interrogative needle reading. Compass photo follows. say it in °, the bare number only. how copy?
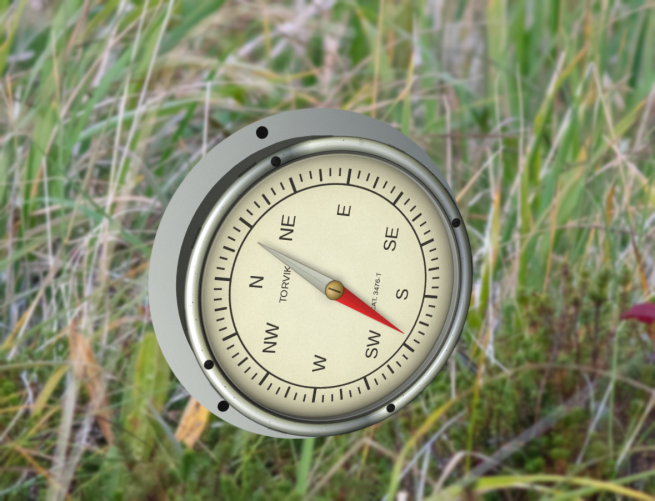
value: 205
